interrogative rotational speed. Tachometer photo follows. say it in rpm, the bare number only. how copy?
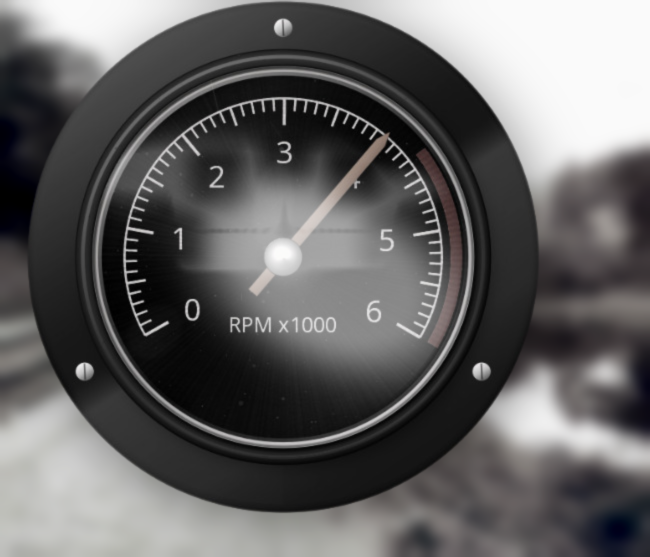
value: 4000
